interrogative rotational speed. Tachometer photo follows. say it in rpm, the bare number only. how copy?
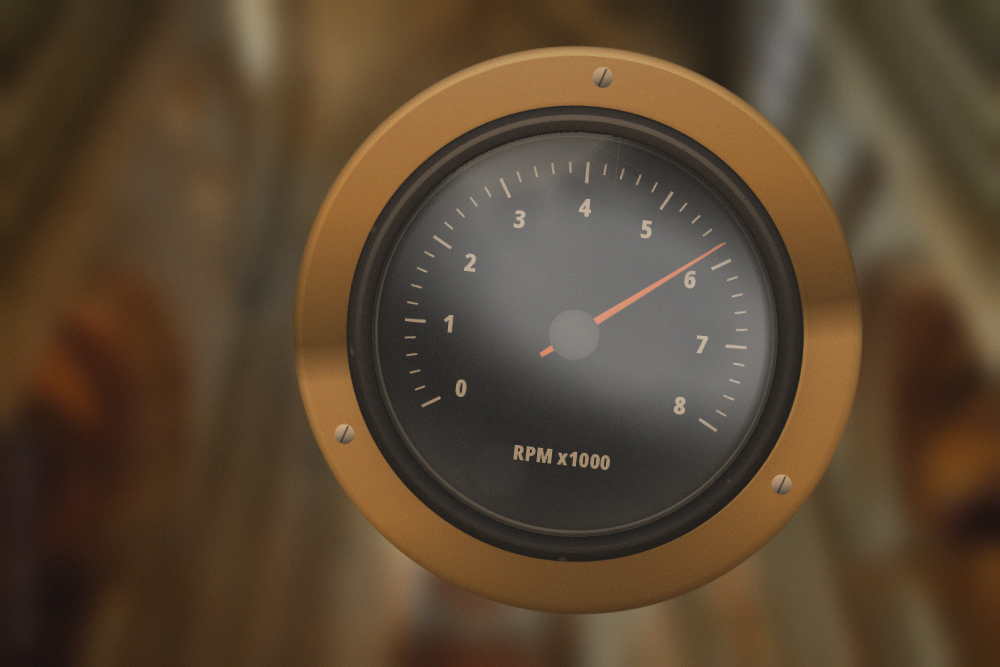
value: 5800
